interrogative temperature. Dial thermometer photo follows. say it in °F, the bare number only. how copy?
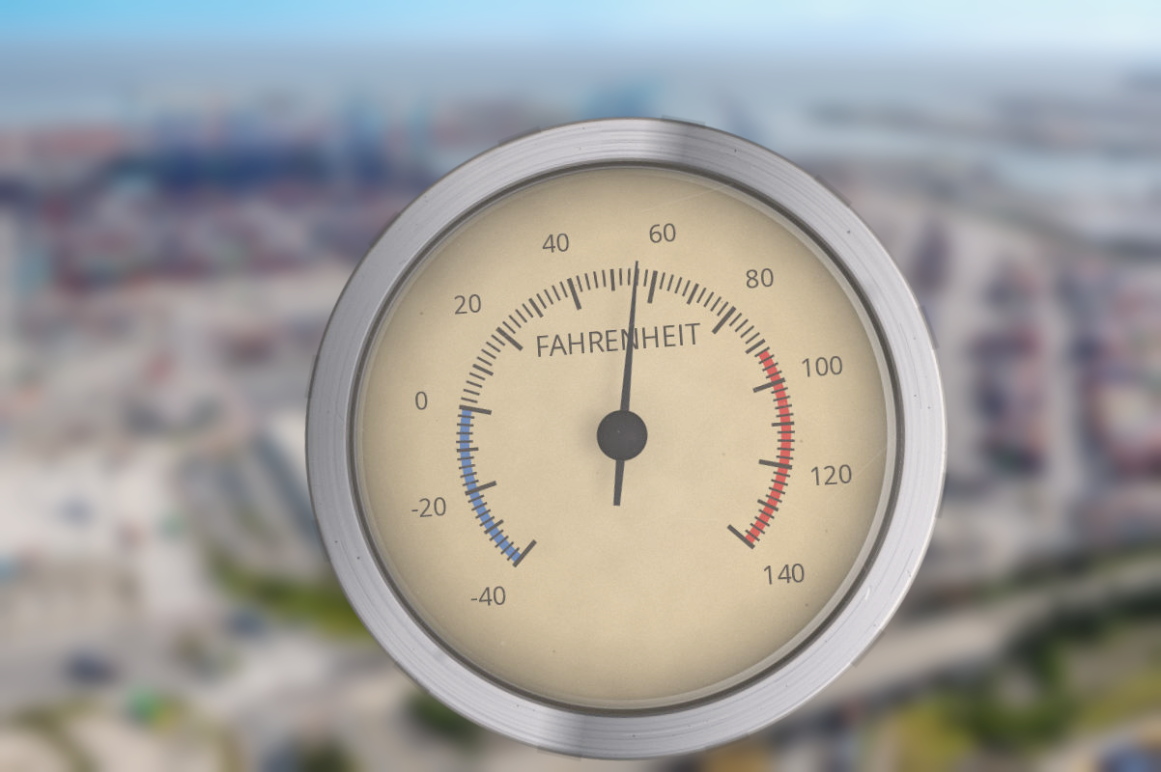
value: 56
